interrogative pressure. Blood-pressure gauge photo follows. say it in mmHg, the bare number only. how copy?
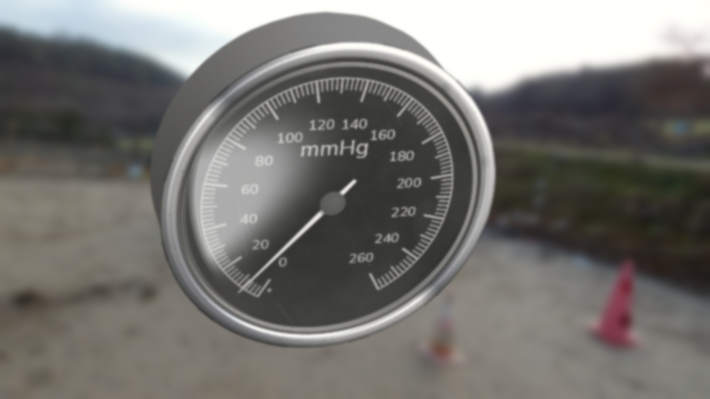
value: 10
